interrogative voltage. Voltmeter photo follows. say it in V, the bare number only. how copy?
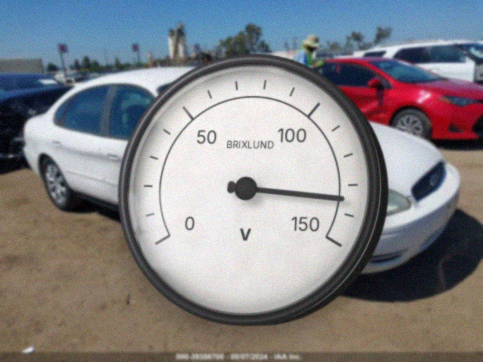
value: 135
